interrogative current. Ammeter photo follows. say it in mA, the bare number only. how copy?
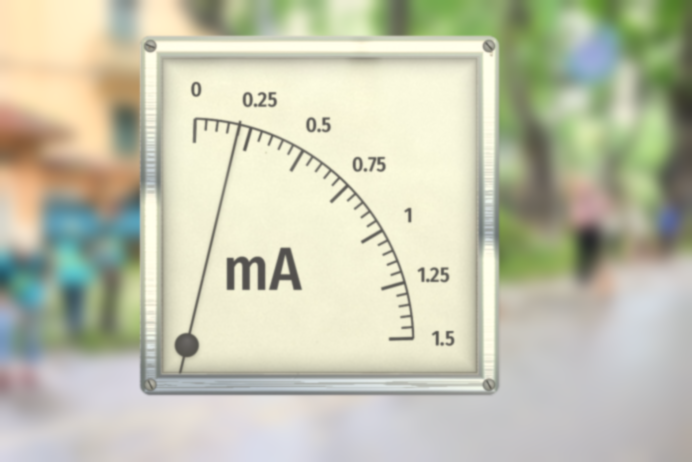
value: 0.2
